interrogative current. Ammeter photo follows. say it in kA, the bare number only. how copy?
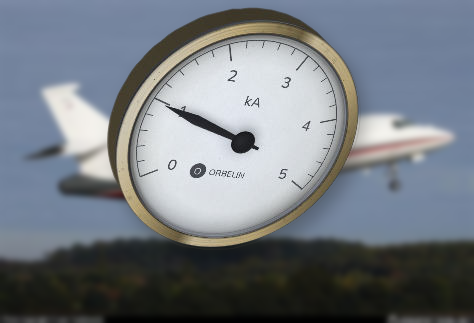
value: 1
